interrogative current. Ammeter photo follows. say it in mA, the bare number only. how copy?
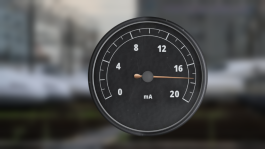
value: 17.5
